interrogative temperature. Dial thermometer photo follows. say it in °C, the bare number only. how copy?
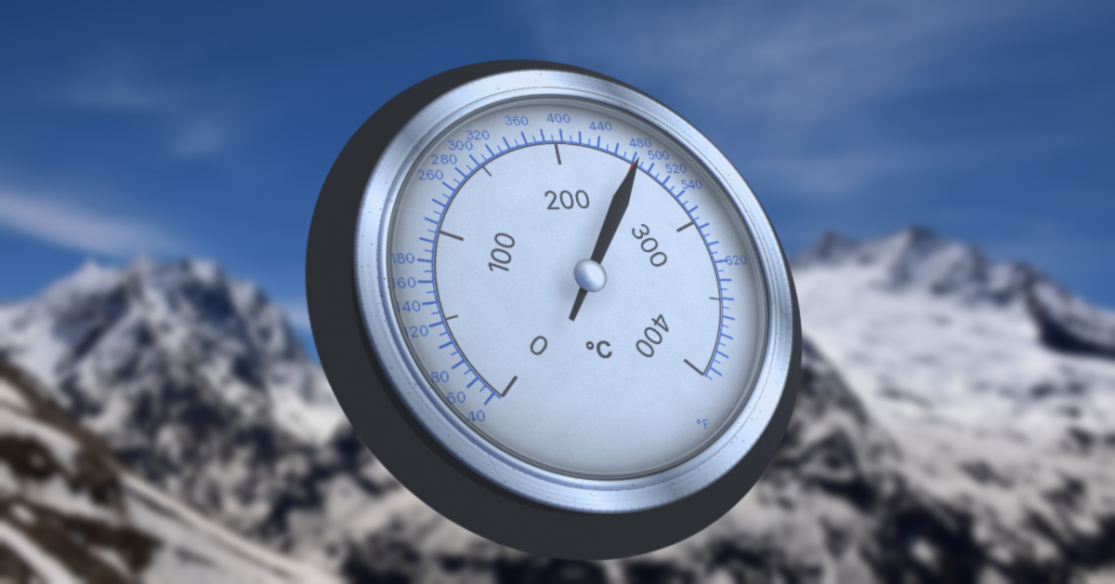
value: 250
